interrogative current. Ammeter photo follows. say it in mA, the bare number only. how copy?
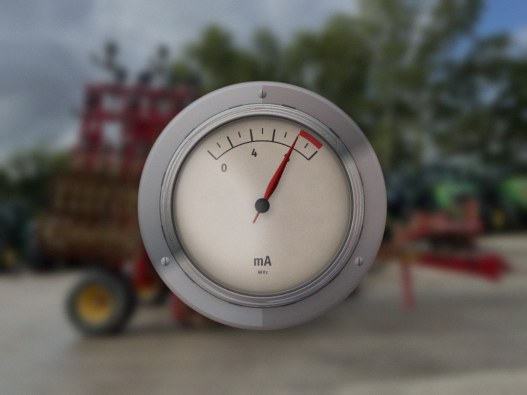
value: 8
